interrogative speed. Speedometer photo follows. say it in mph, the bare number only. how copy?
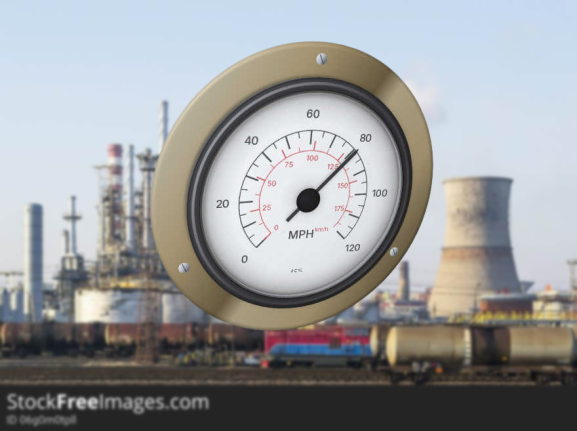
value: 80
